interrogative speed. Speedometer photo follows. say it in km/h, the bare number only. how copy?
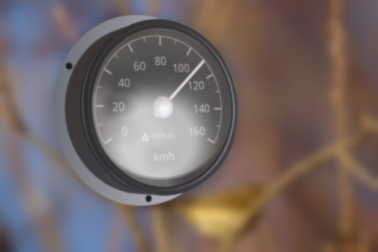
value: 110
